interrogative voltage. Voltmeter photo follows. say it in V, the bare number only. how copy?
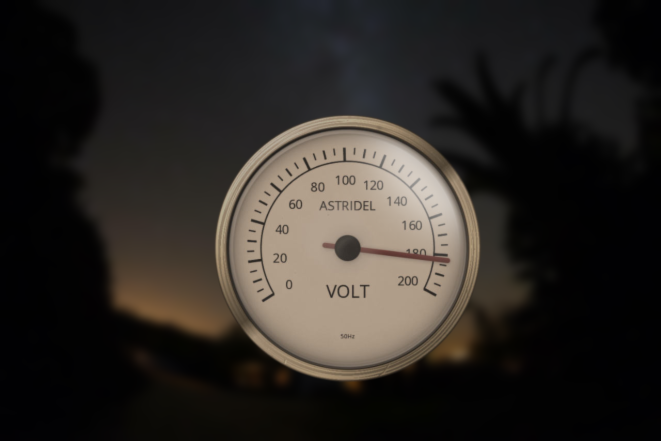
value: 182.5
